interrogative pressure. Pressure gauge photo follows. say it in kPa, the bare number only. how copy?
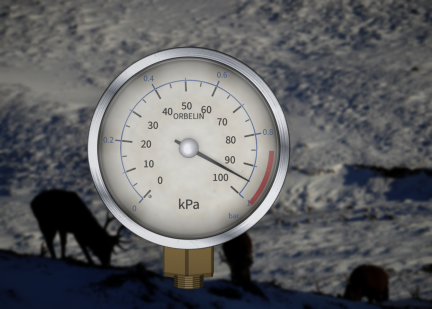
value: 95
